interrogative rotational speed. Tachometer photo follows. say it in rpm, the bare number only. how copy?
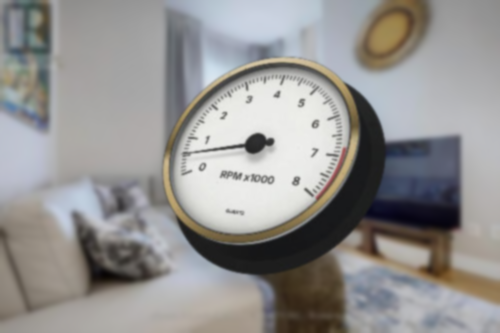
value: 500
